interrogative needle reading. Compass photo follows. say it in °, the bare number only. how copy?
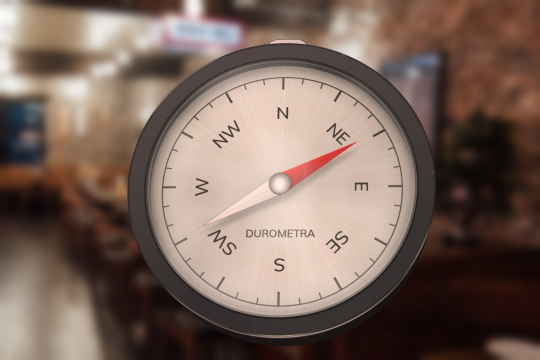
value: 60
